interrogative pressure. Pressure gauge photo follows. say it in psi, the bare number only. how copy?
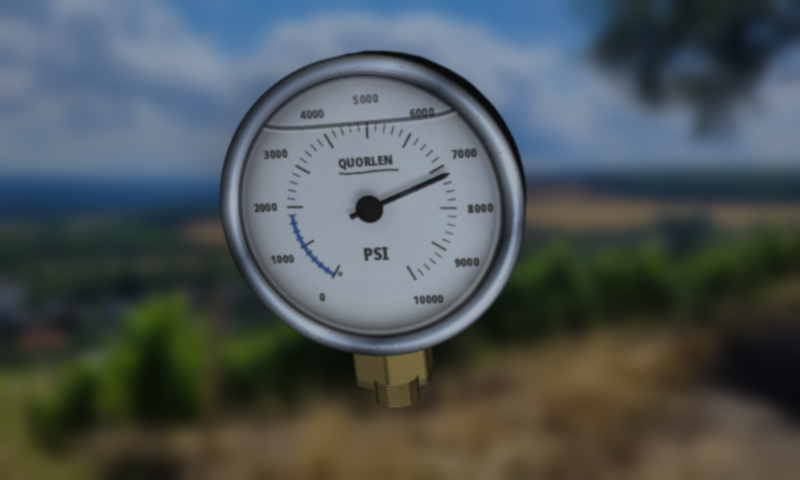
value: 7200
